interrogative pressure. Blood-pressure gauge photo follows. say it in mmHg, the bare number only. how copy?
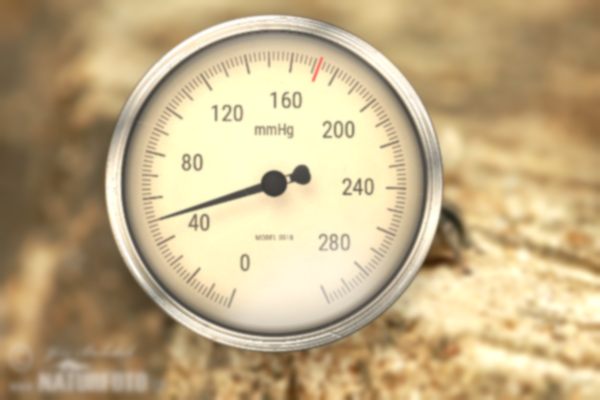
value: 50
